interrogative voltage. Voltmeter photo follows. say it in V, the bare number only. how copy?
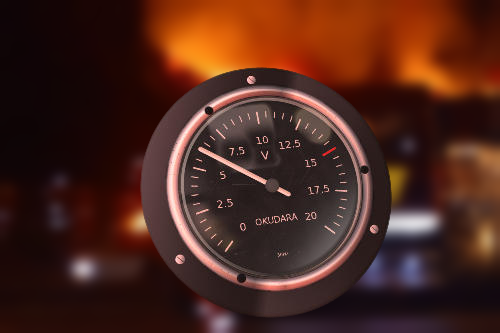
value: 6
